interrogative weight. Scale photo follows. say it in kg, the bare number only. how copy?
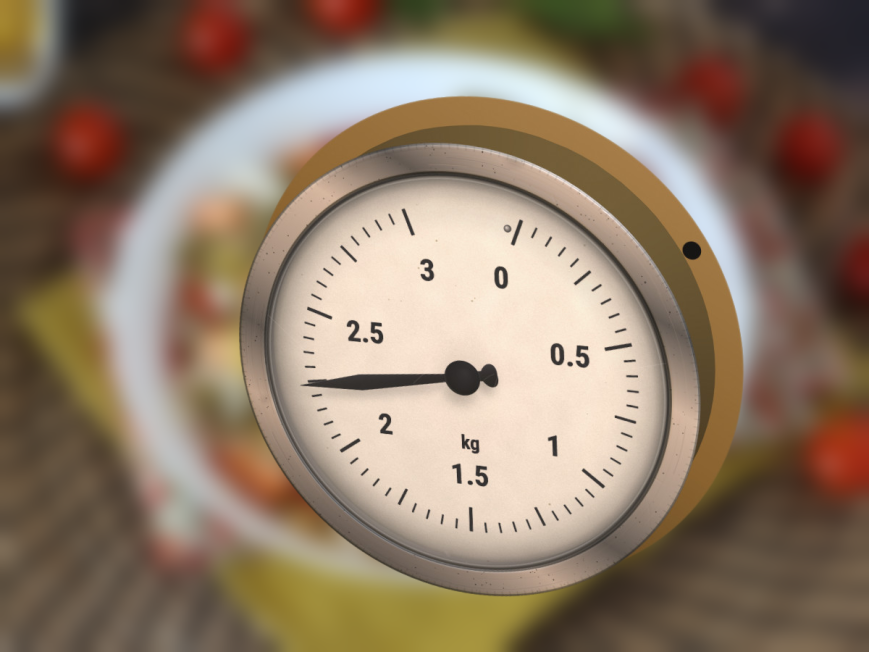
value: 2.25
